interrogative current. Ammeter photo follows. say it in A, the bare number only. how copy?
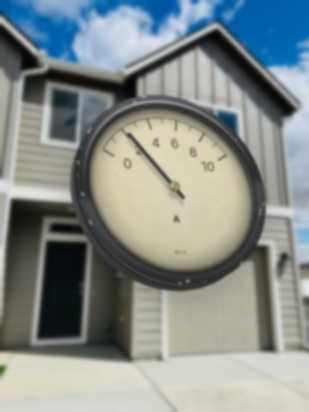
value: 2
